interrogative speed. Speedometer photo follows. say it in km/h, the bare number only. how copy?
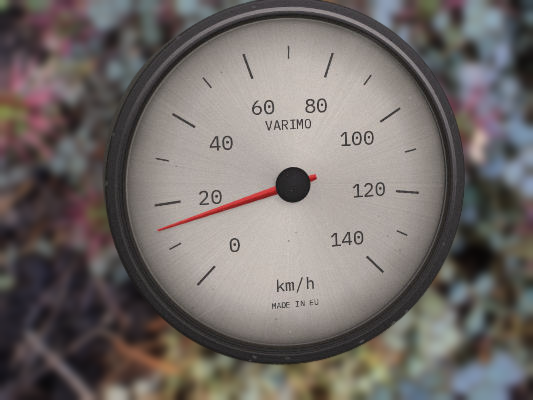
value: 15
